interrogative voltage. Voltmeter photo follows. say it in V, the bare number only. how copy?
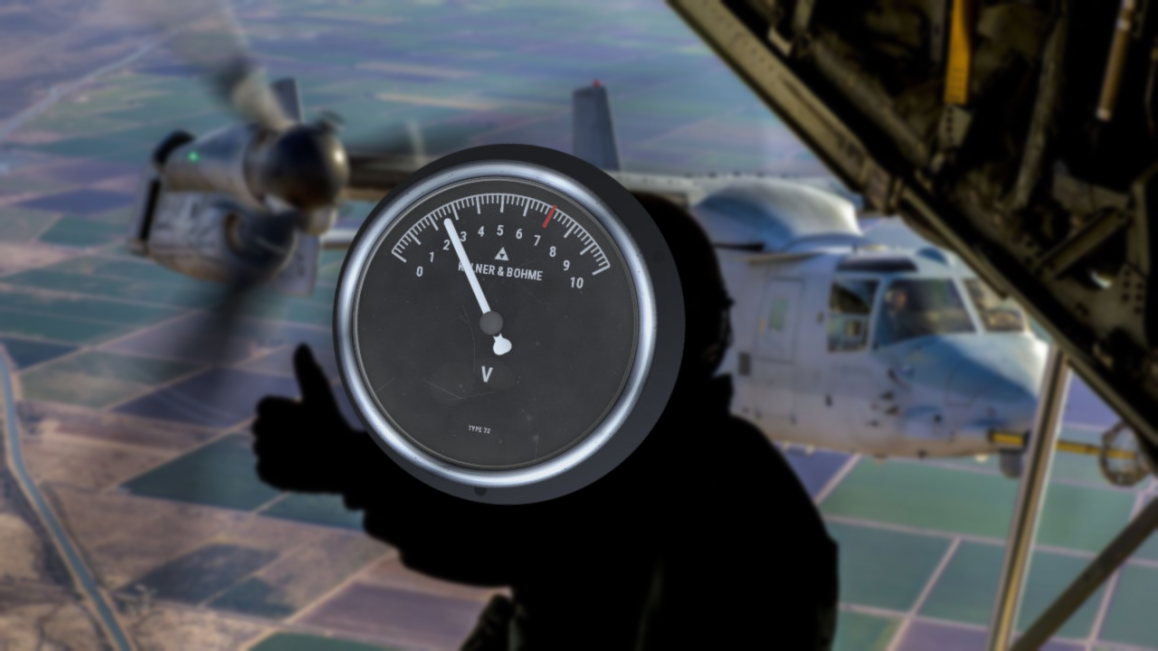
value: 2.6
